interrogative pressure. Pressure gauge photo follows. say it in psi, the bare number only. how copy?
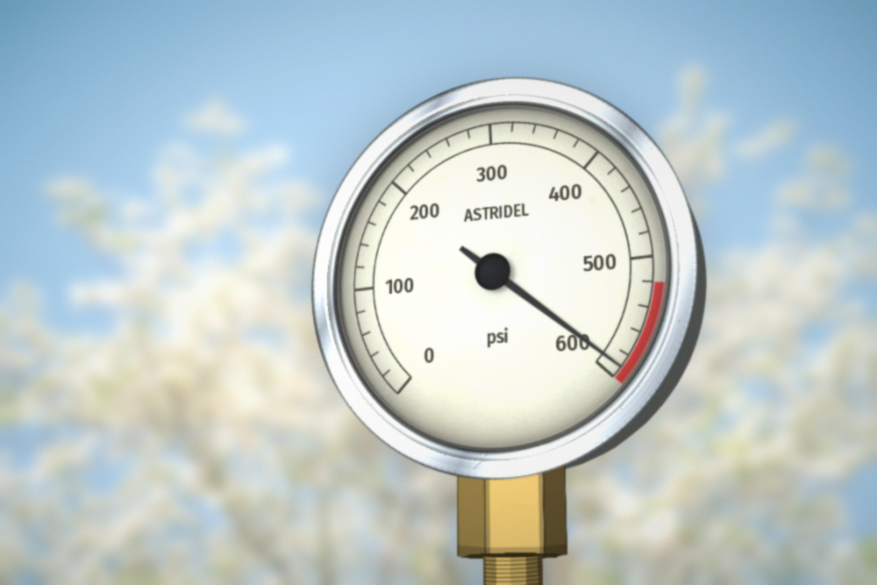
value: 590
